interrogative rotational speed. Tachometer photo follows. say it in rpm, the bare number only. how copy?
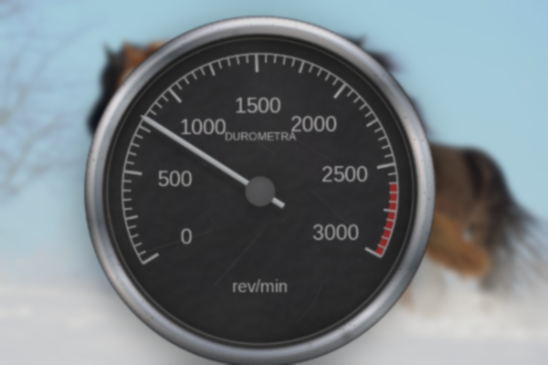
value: 800
